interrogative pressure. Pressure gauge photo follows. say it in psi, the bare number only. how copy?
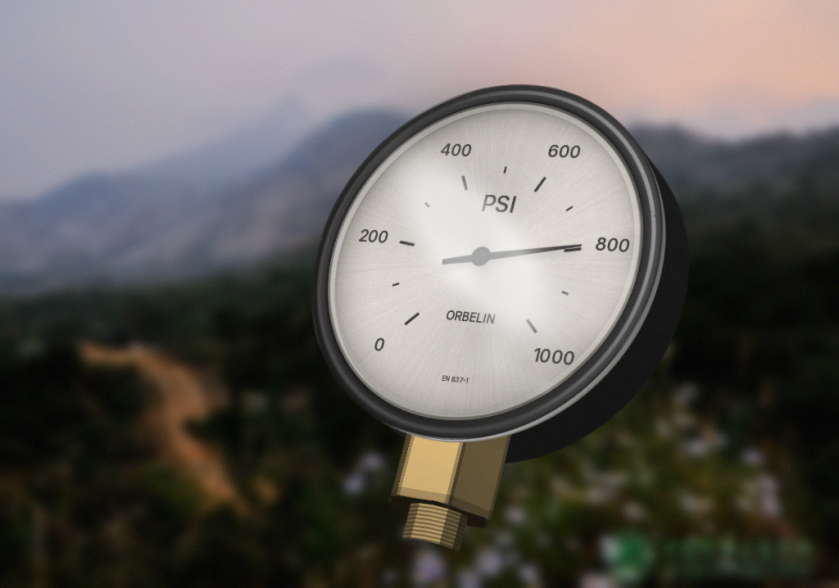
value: 800
